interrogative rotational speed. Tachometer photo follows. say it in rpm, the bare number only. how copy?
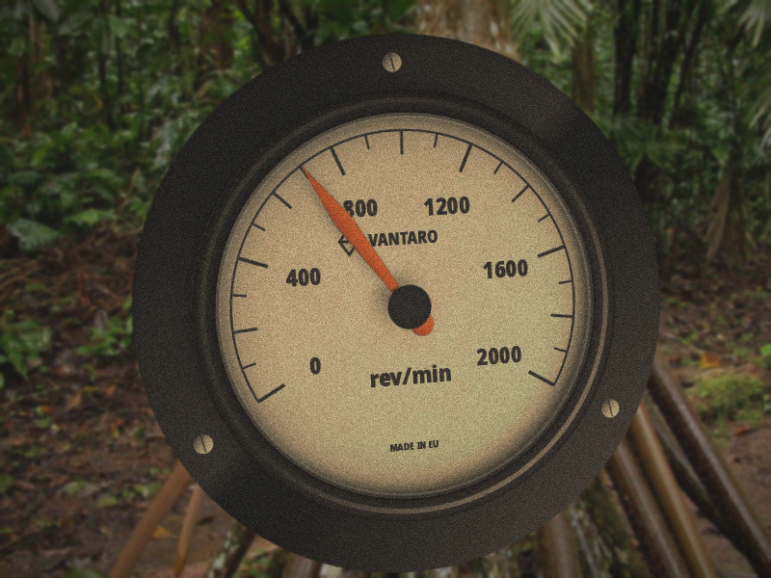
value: 700
